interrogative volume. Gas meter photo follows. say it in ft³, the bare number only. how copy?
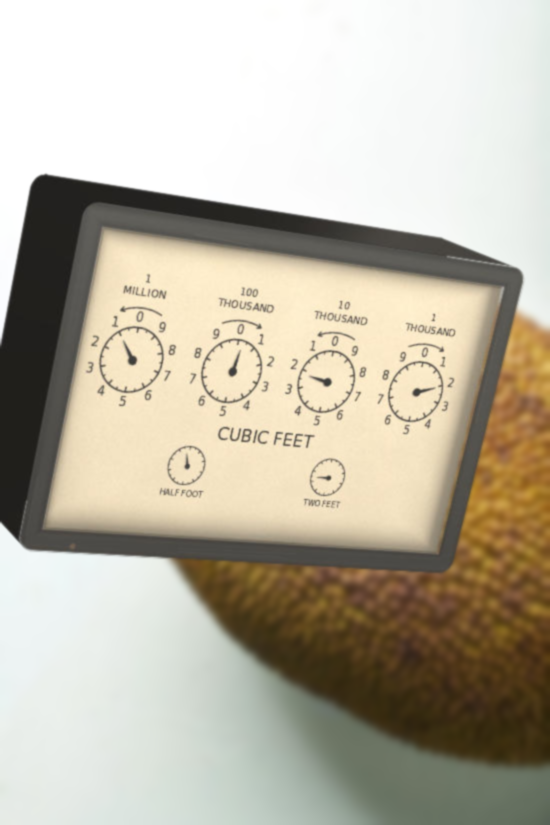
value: 102200
